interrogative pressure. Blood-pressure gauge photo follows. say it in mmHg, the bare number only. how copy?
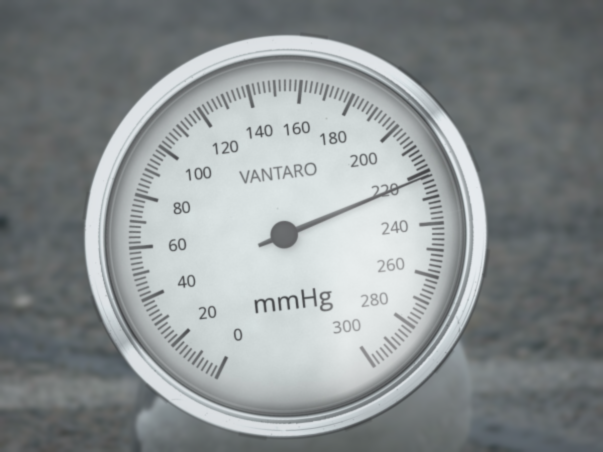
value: 222
